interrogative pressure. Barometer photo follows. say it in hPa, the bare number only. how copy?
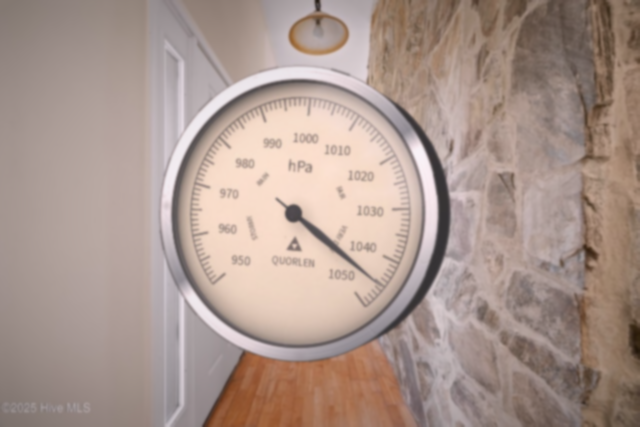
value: 1045
